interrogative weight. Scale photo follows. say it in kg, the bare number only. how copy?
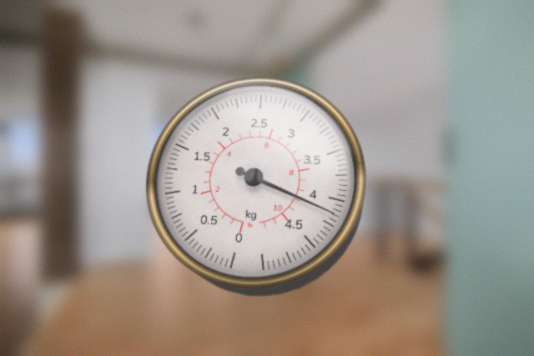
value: 4.15
